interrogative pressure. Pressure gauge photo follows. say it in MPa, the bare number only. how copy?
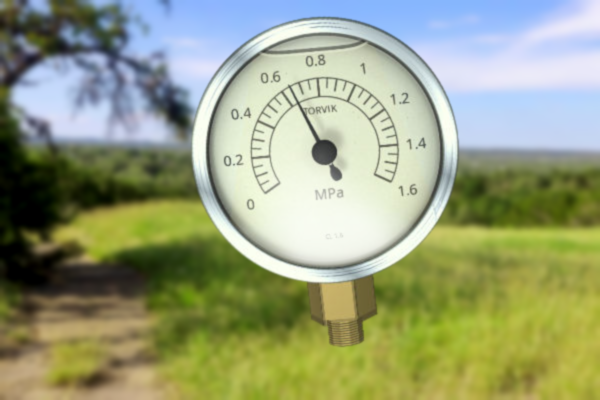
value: 0.65
